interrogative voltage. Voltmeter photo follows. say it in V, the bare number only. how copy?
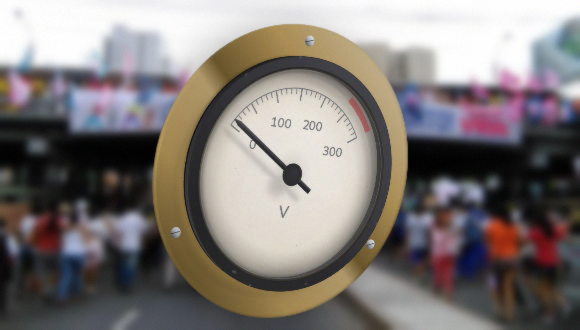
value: 10
